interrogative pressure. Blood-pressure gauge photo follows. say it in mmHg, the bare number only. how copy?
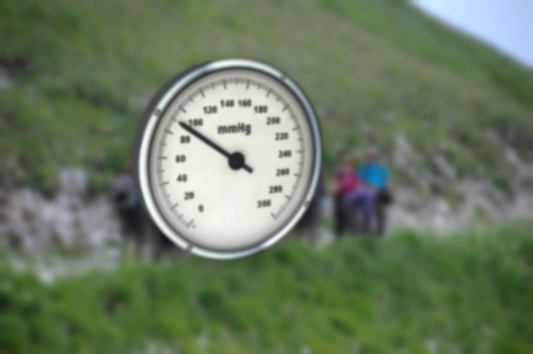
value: 90
